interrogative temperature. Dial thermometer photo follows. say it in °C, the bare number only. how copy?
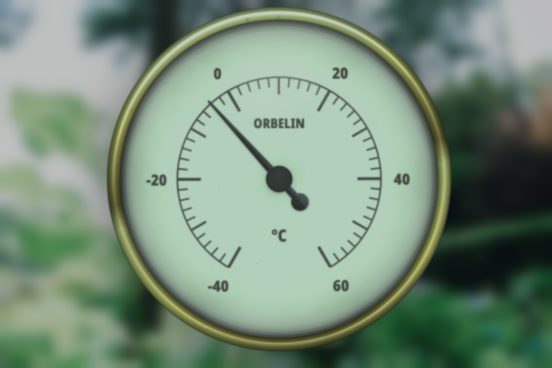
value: -4
